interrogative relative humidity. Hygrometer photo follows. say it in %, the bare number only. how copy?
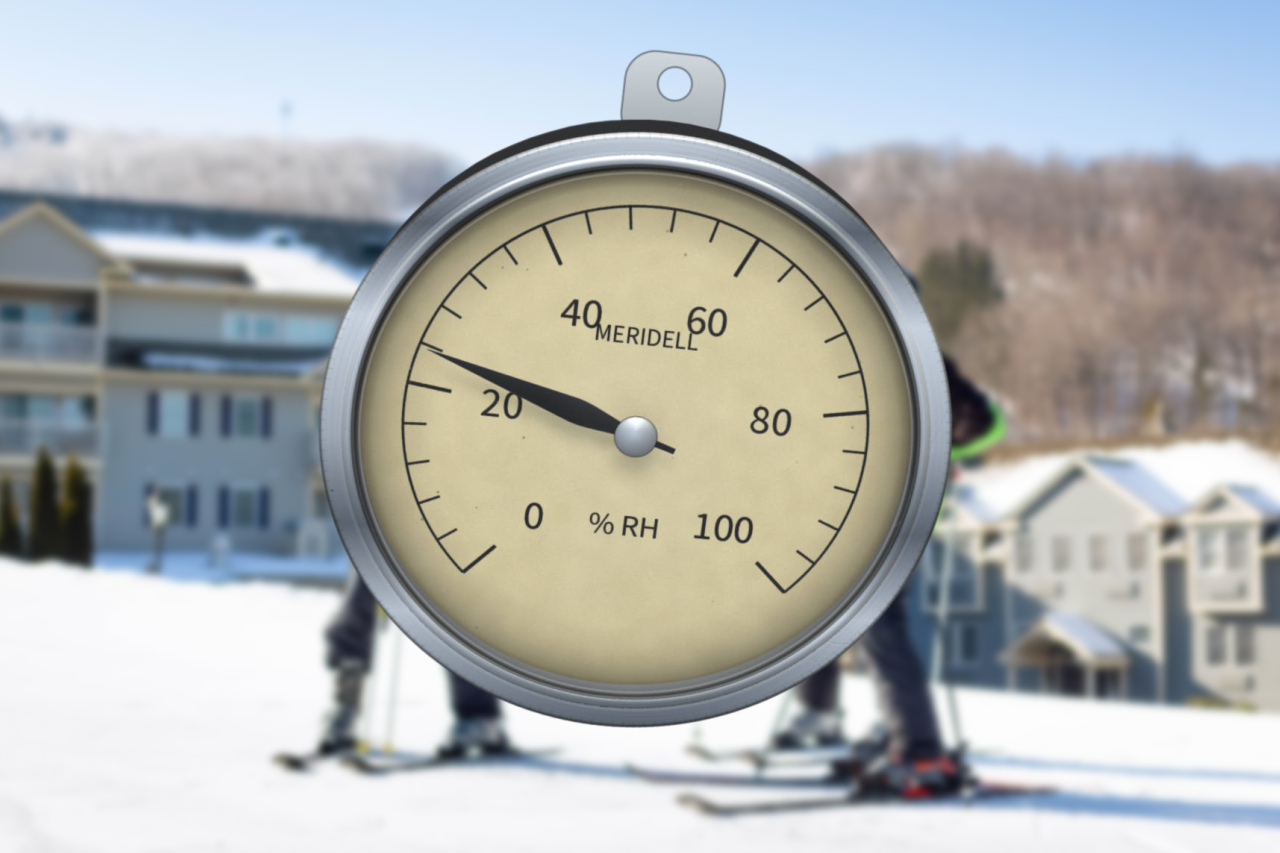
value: 24
